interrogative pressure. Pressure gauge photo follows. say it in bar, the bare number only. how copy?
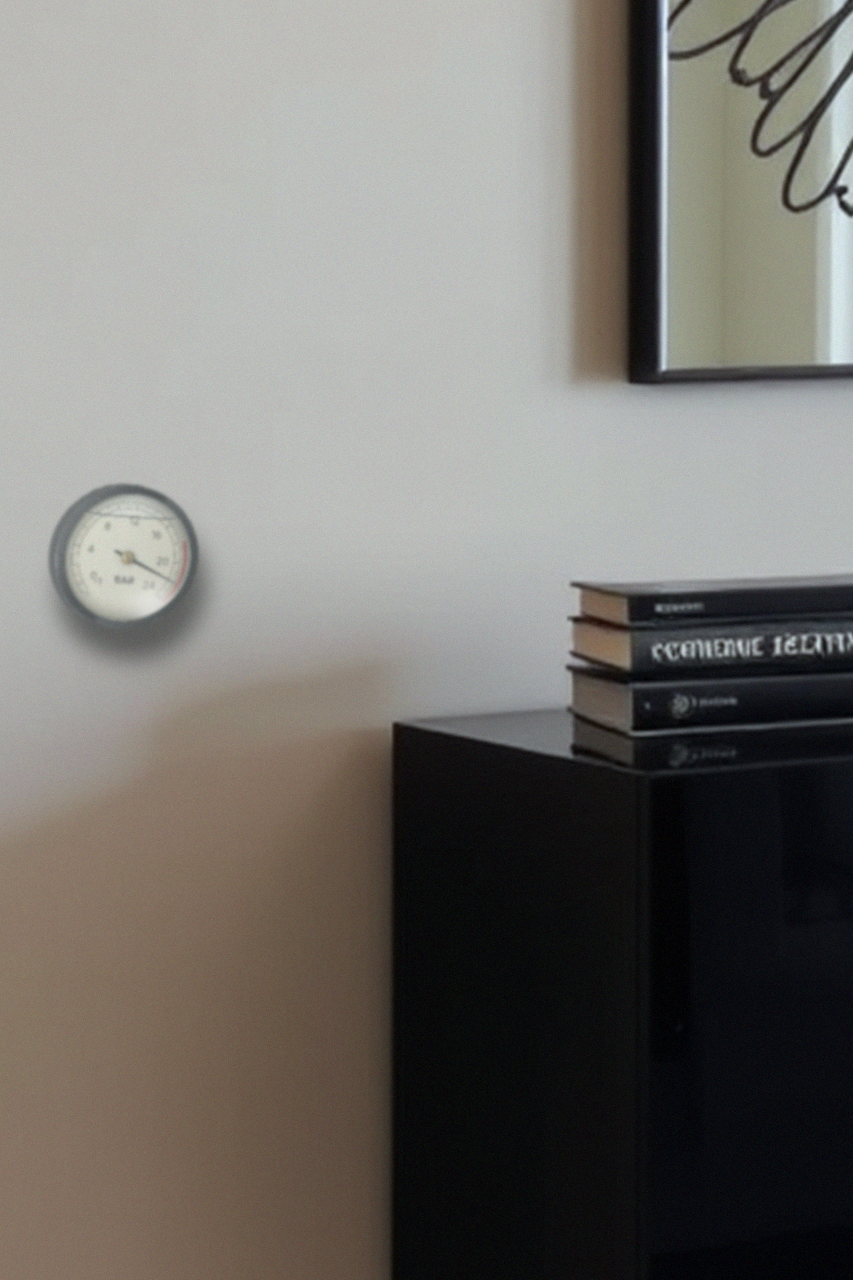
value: 22
